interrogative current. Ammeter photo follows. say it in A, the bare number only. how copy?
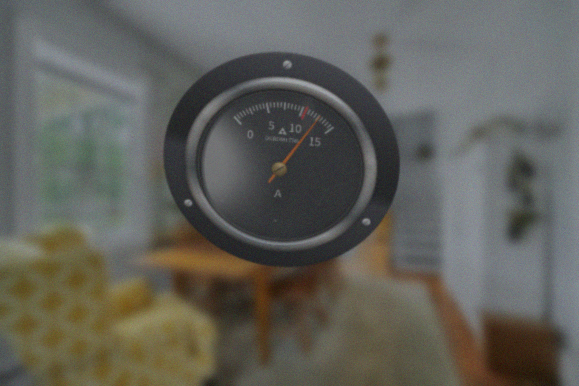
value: 12.5
